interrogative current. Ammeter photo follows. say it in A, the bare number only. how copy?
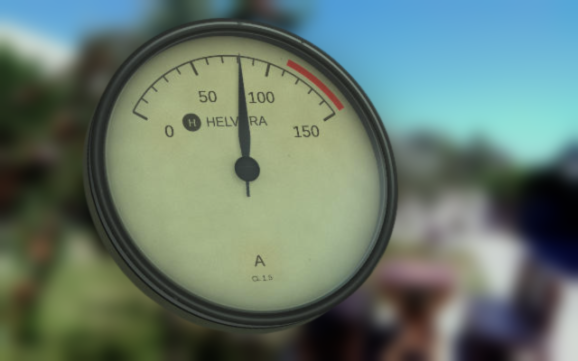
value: 80
